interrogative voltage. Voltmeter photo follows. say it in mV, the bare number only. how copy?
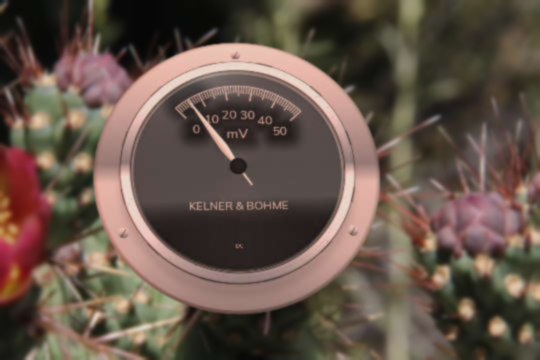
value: 5
